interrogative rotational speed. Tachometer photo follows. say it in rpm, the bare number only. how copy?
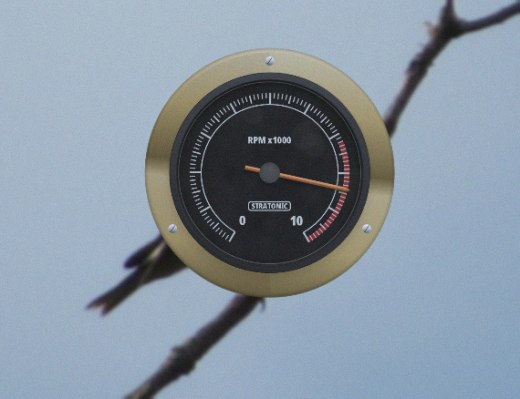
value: 8400
